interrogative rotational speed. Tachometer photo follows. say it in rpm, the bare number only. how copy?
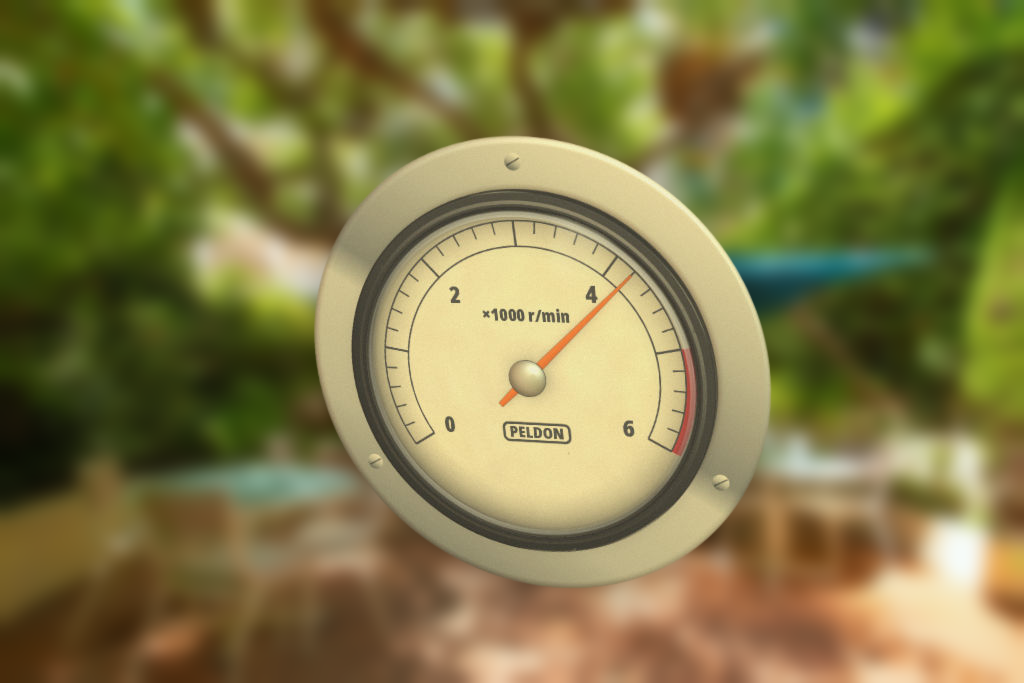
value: 4200
